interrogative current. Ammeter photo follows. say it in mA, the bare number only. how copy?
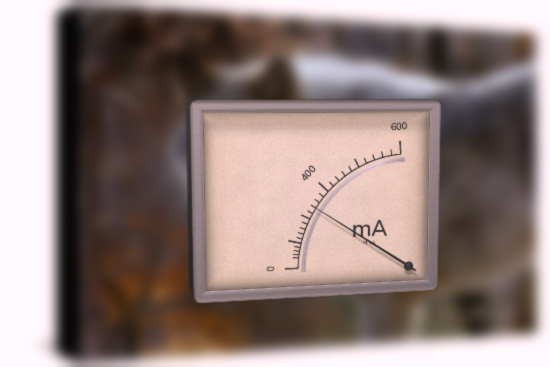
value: 340
